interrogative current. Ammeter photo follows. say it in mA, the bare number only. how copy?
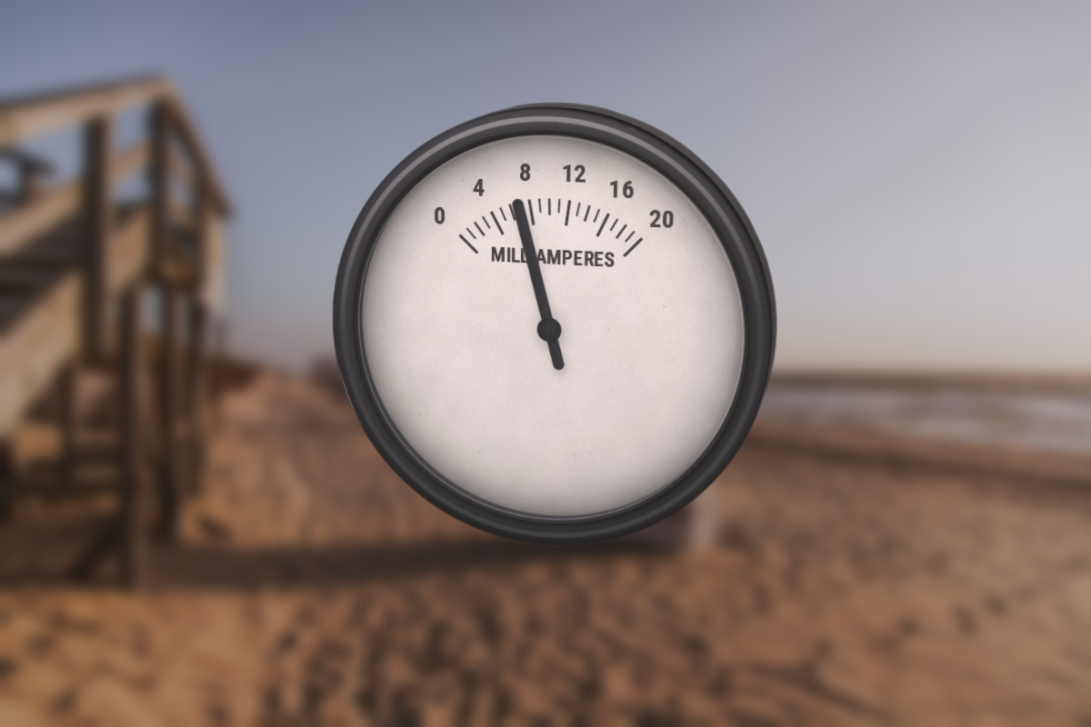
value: 7
